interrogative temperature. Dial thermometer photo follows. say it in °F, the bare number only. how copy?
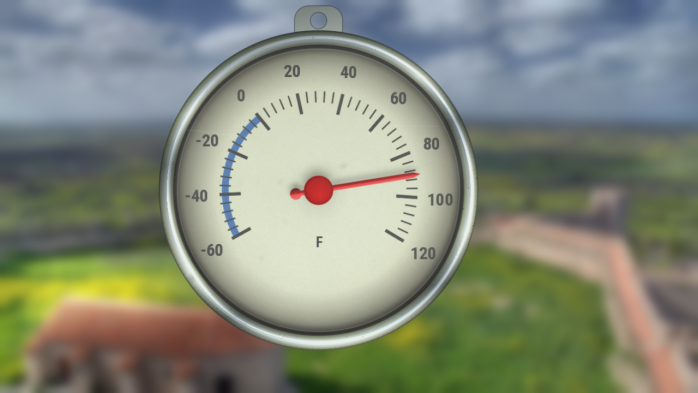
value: 90
